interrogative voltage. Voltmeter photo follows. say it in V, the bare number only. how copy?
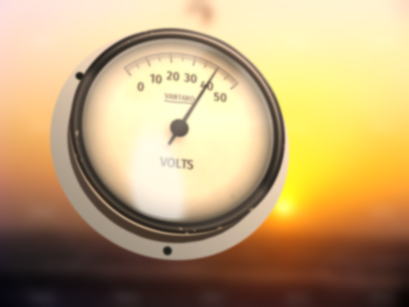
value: 40
